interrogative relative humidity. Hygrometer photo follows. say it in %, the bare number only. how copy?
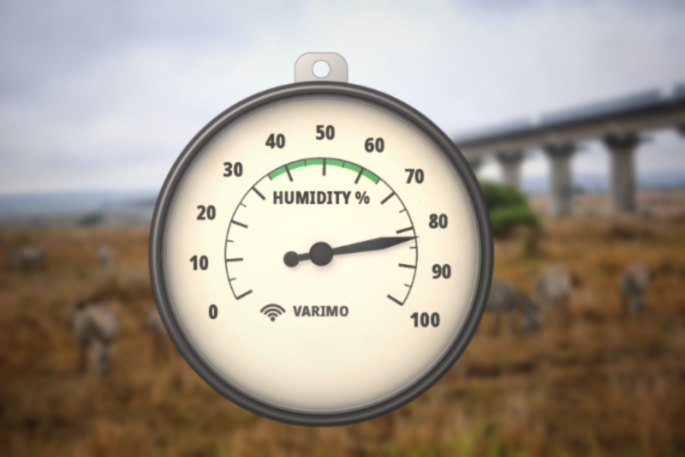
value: 82.5
